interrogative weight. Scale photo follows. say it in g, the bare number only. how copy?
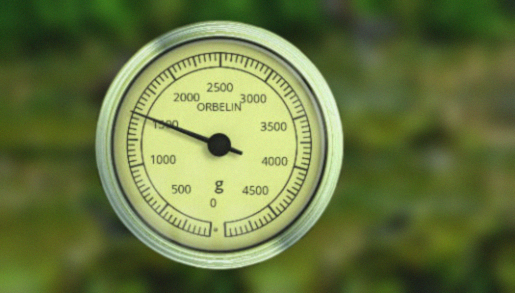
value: 1500
